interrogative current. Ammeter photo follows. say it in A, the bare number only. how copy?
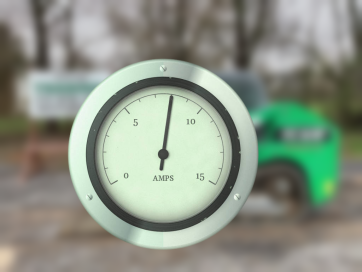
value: 8
